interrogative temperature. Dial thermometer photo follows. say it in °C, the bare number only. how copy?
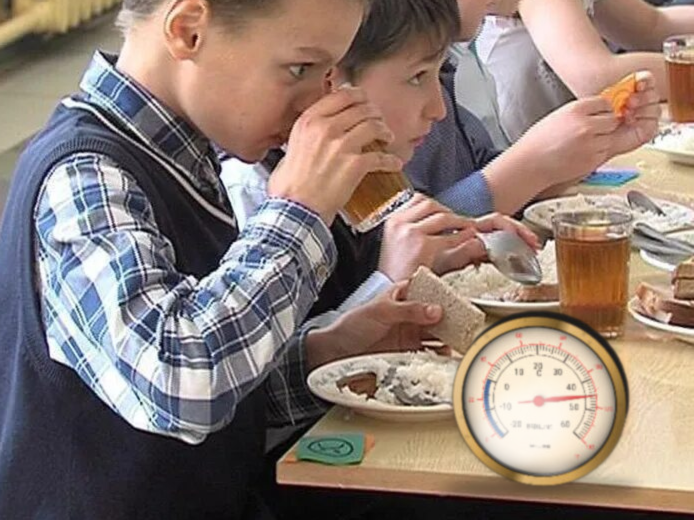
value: 45
